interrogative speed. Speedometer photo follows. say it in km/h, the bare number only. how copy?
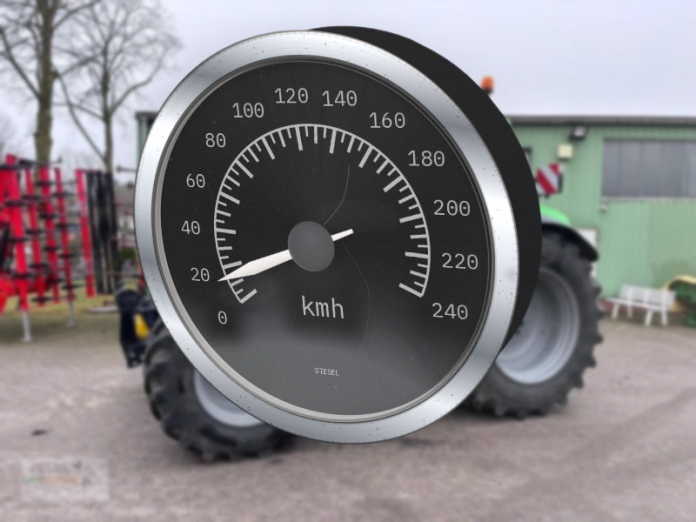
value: 15
